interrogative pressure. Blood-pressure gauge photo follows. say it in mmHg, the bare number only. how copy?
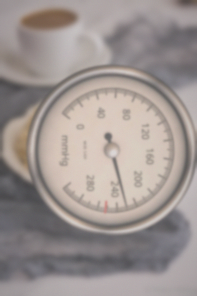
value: 230
